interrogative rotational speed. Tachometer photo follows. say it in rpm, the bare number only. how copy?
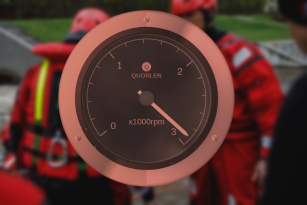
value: 2900
